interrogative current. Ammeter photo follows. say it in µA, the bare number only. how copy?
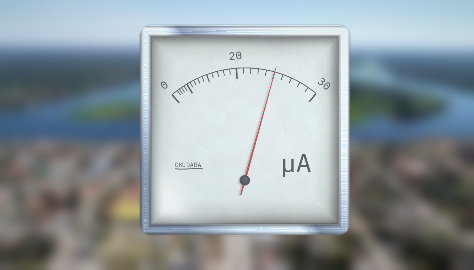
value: 25
